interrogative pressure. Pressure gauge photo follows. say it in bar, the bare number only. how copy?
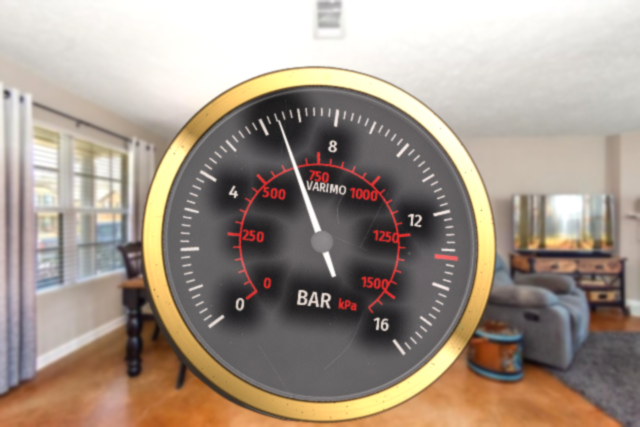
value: 6.4
